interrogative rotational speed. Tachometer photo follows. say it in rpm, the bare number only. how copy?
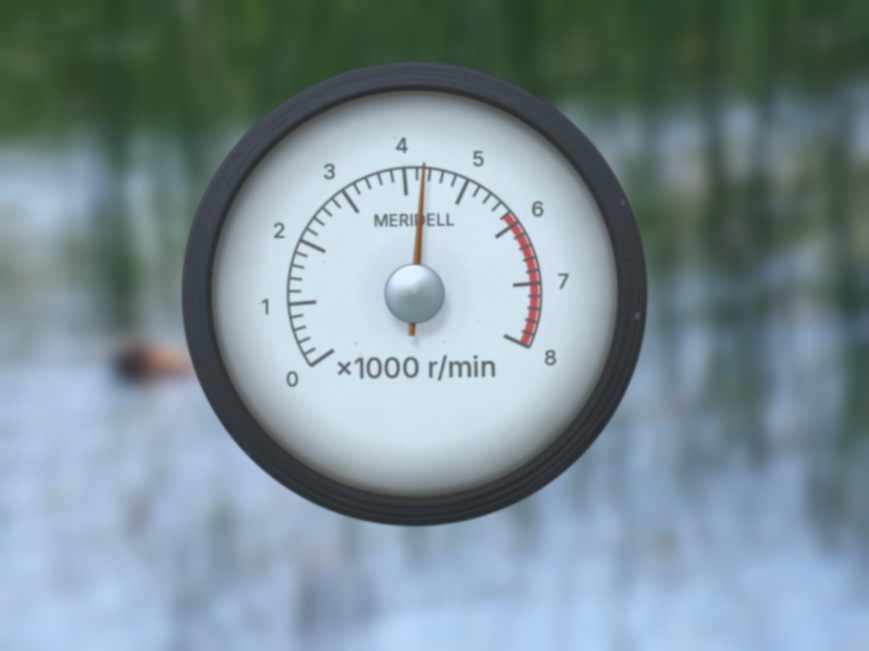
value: 4300
